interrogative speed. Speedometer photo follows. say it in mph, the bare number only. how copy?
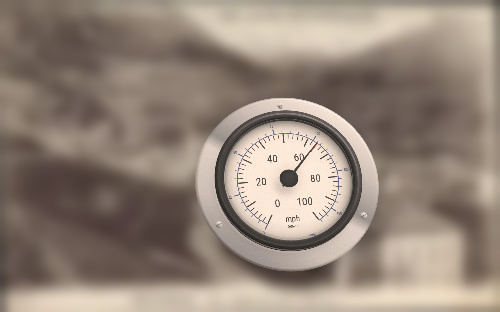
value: 64
